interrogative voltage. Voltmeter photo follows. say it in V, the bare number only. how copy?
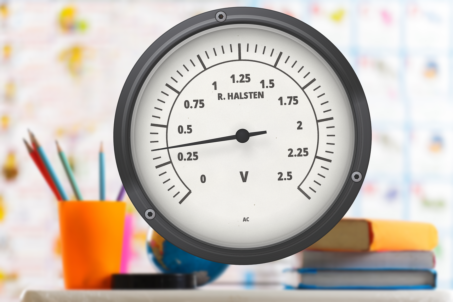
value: 0.35
